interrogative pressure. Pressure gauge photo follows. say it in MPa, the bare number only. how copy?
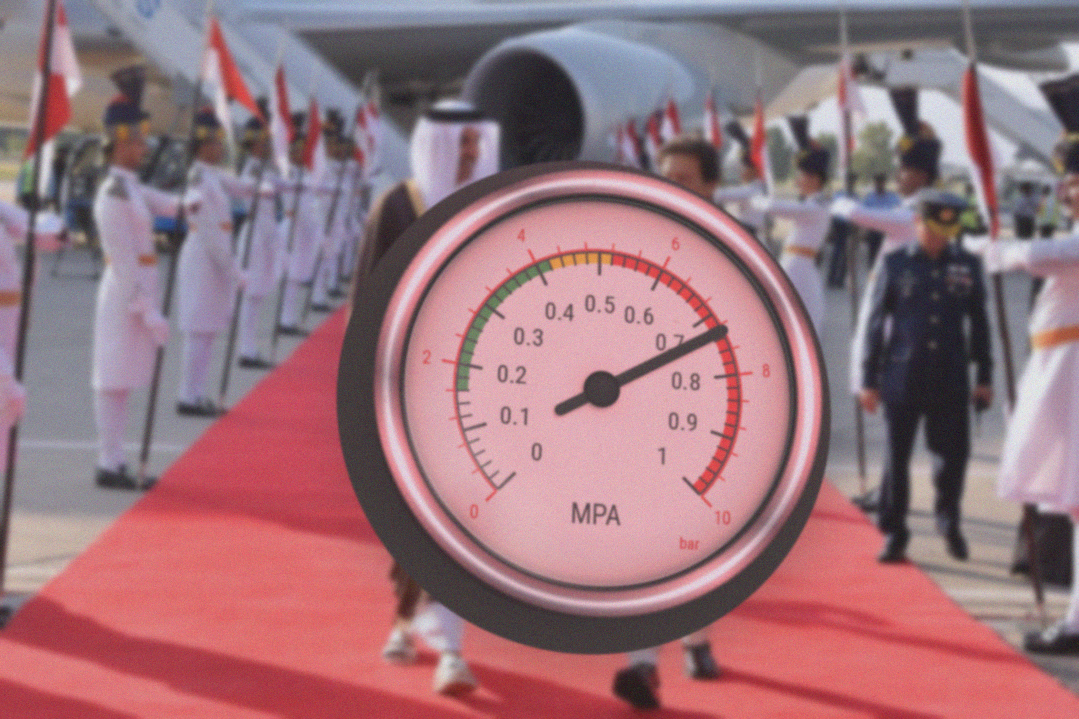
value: 0.73
